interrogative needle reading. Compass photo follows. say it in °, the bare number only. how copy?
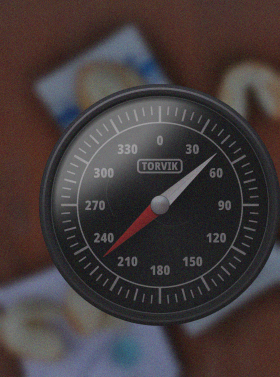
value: 227.5
